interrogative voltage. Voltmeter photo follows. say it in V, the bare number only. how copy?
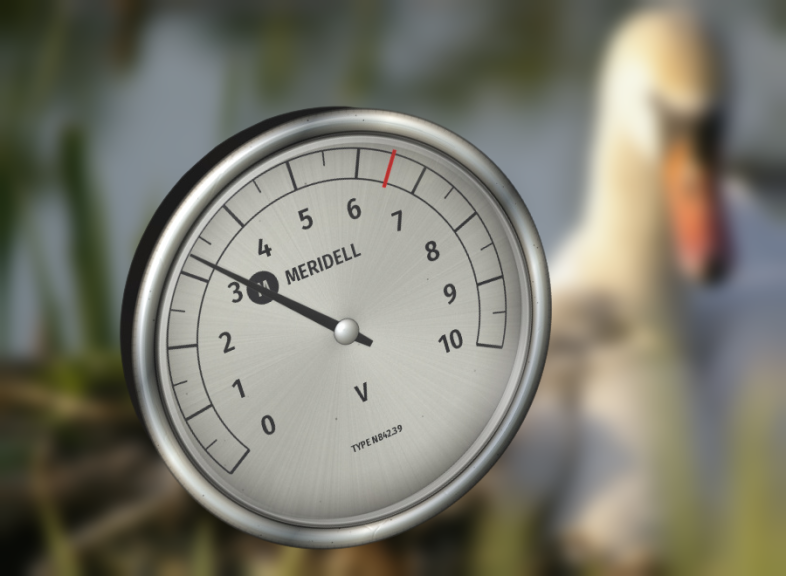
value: 3.25
